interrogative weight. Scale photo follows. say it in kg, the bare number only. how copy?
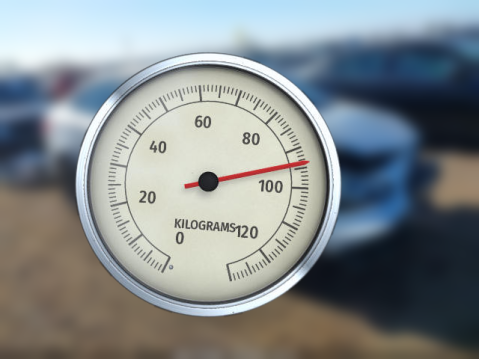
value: 94
